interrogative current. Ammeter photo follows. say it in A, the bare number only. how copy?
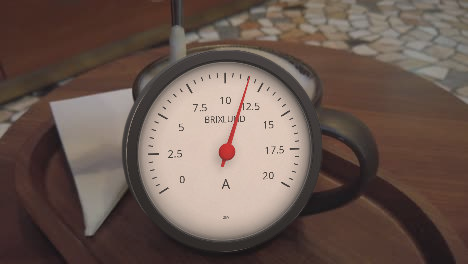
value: 11.5
